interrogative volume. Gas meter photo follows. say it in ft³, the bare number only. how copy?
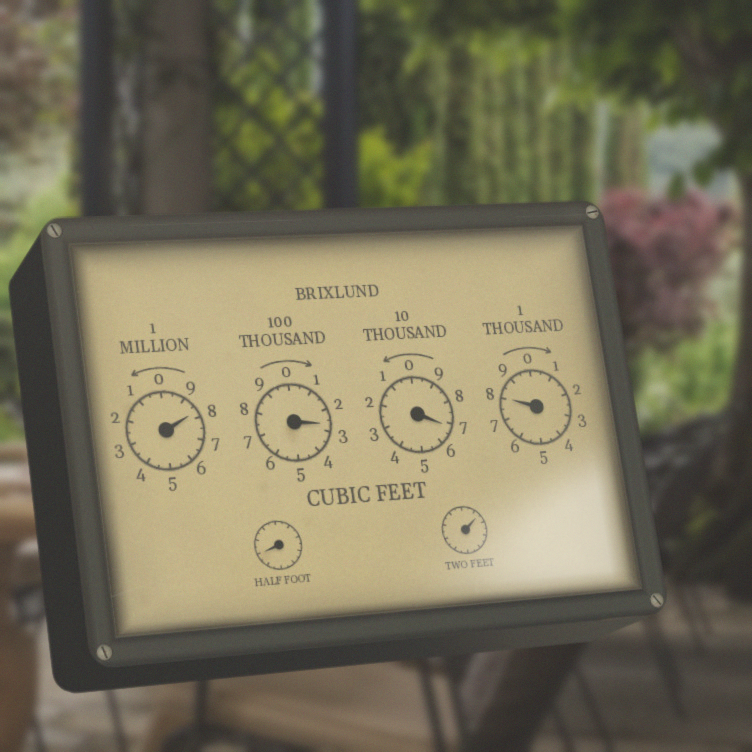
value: 826800
